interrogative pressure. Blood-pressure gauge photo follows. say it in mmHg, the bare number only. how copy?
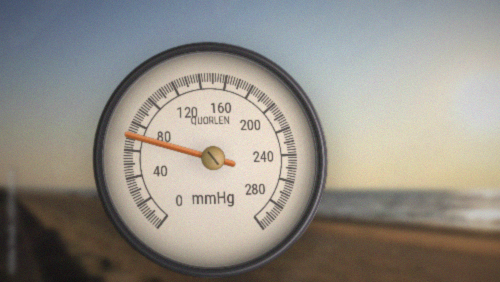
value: 70
